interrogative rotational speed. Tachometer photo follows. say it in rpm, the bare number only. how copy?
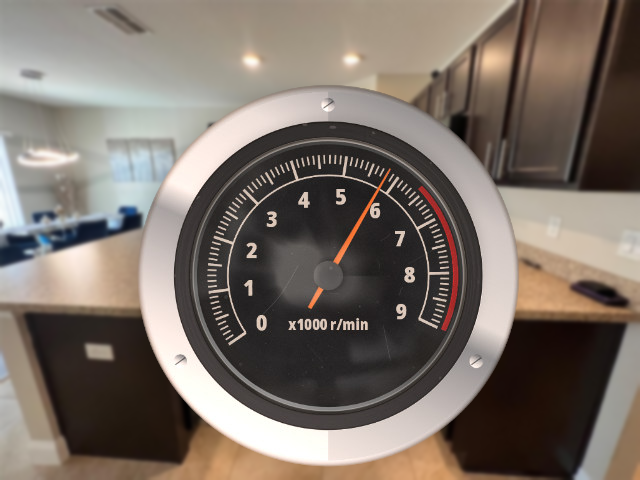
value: 5800
